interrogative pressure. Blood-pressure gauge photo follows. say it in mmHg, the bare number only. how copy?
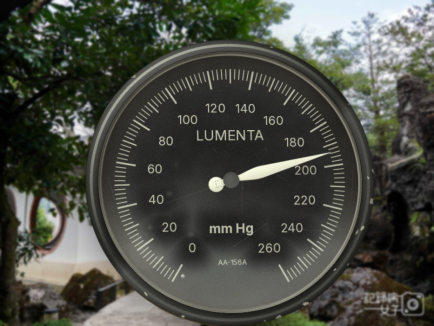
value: 194
